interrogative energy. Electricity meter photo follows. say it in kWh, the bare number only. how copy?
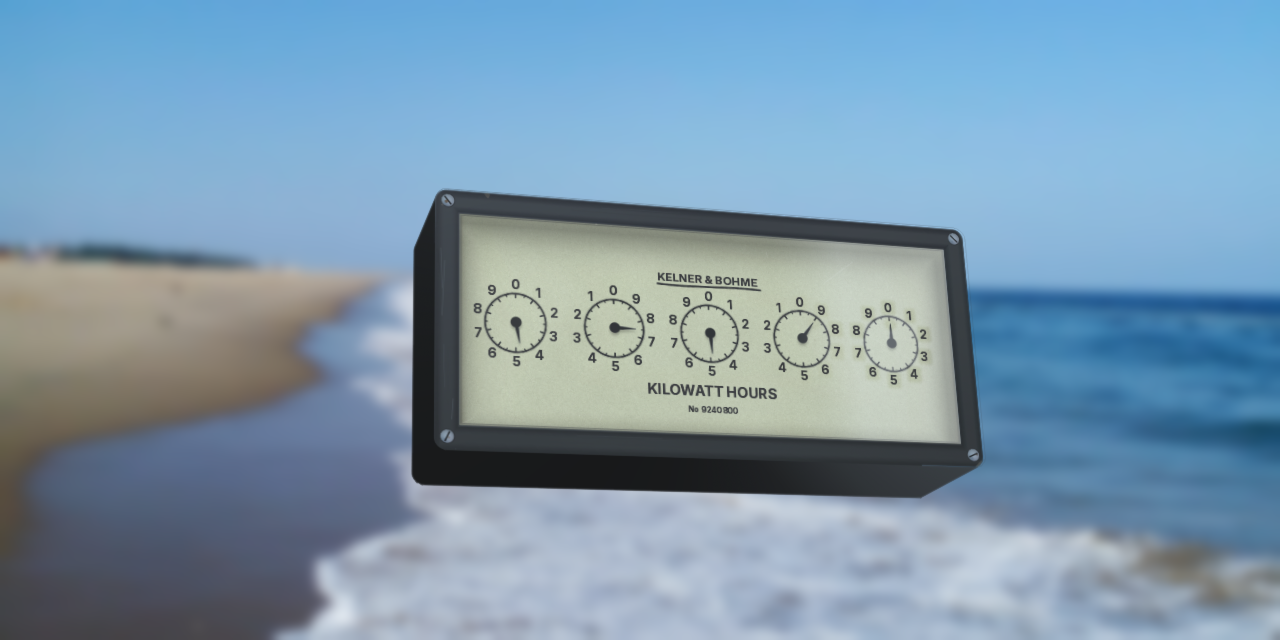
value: 47490
